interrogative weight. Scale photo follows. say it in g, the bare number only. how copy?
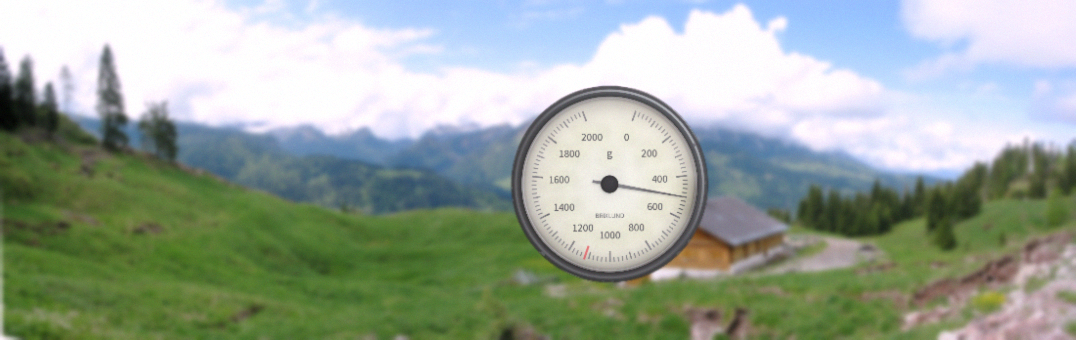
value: 500
